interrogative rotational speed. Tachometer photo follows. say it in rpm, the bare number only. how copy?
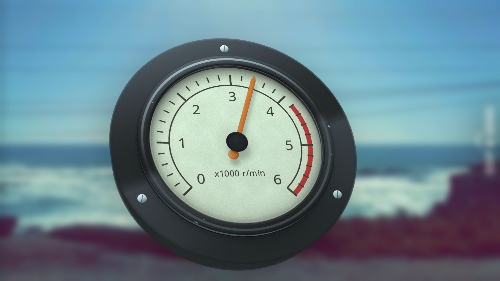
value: 3400
